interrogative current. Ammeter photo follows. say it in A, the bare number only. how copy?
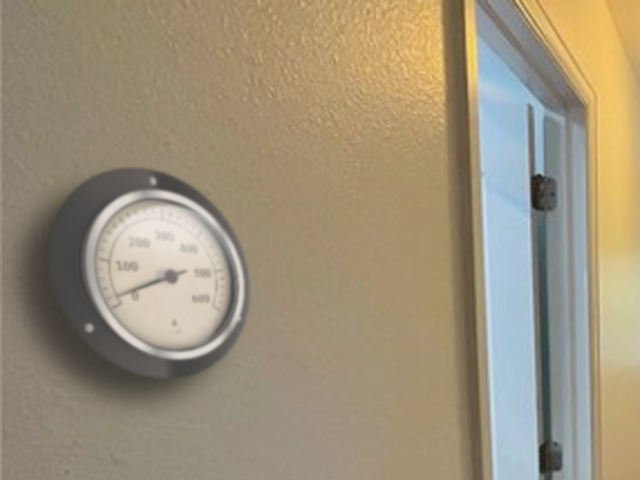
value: 20
